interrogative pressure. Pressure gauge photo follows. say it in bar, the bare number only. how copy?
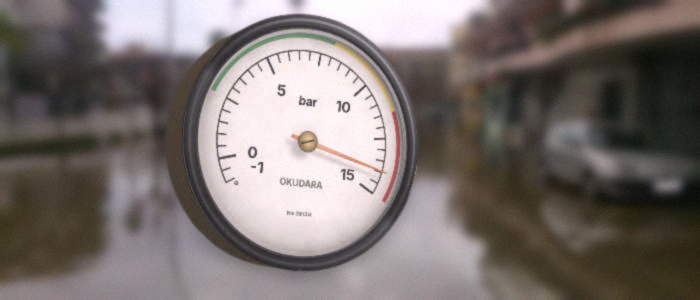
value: 14
